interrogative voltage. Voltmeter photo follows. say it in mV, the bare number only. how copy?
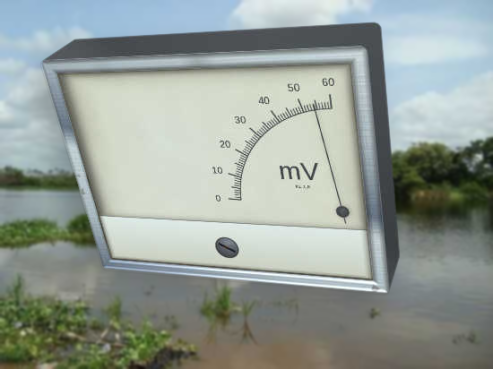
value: 55
